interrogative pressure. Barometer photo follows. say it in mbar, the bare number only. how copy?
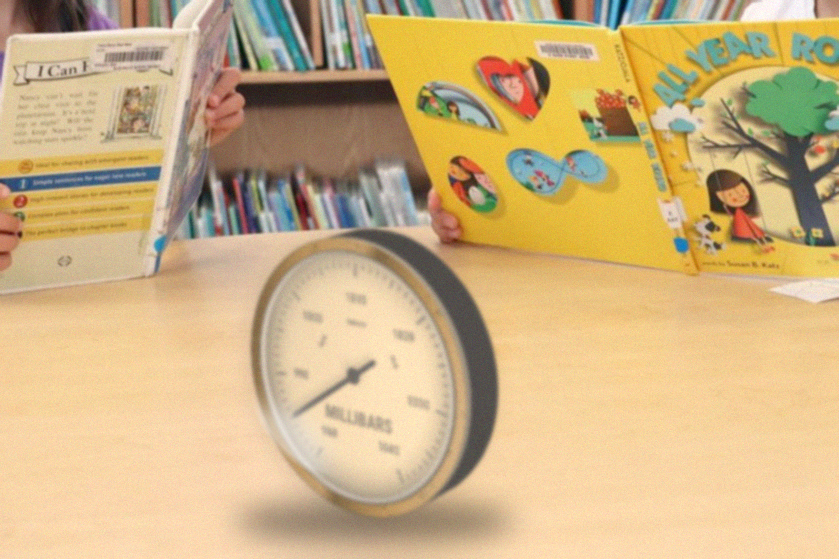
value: 985
